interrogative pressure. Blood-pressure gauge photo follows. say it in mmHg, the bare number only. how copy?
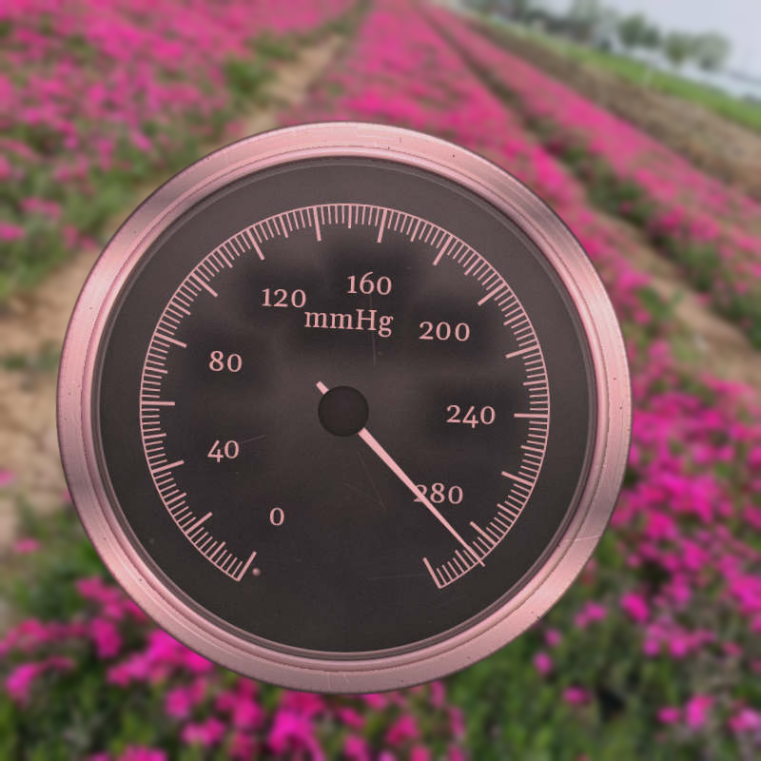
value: 286
